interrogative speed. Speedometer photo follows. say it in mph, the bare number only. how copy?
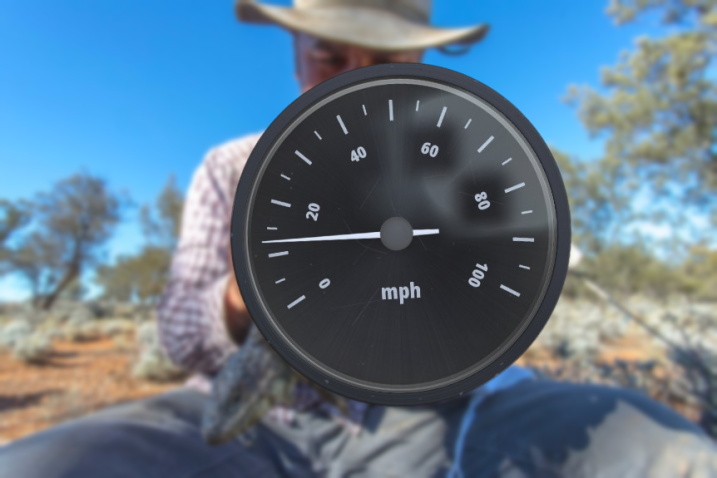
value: 12.5
